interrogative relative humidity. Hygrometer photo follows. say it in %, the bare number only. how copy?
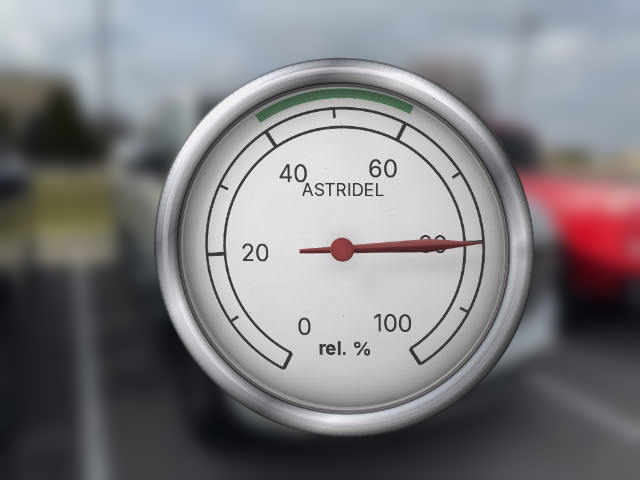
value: 80
